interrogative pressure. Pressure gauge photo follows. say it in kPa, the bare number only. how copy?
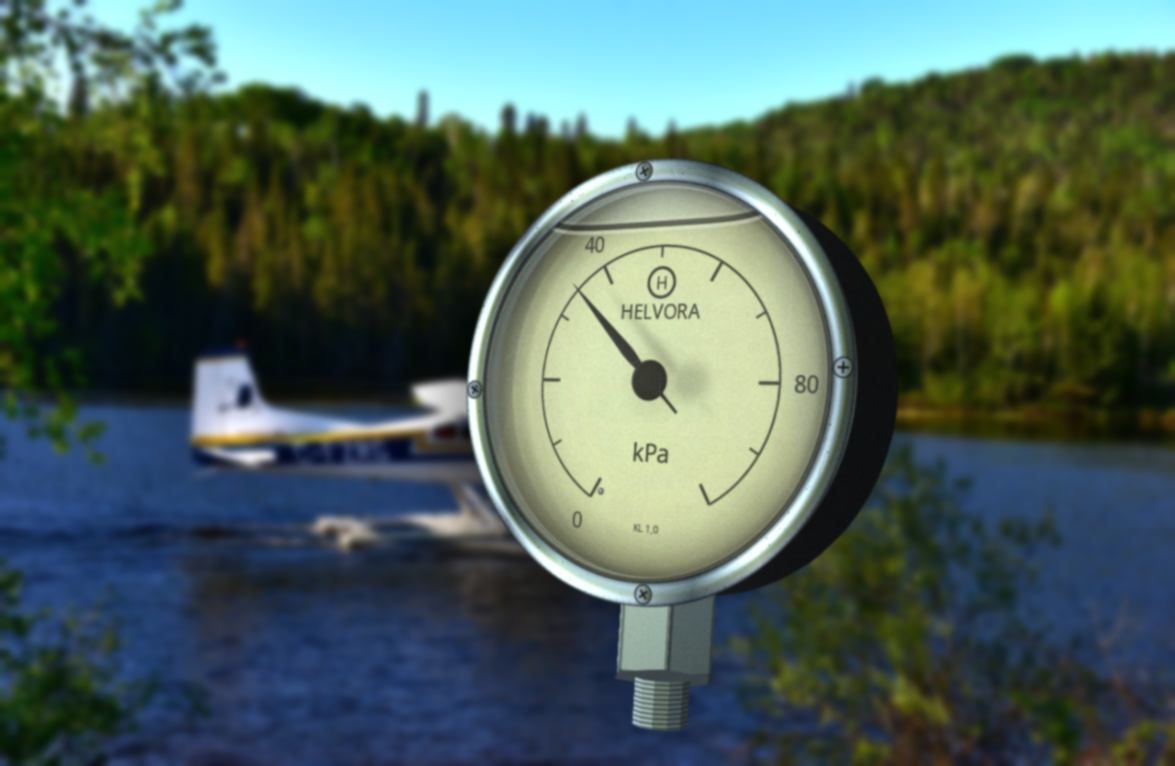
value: 35
